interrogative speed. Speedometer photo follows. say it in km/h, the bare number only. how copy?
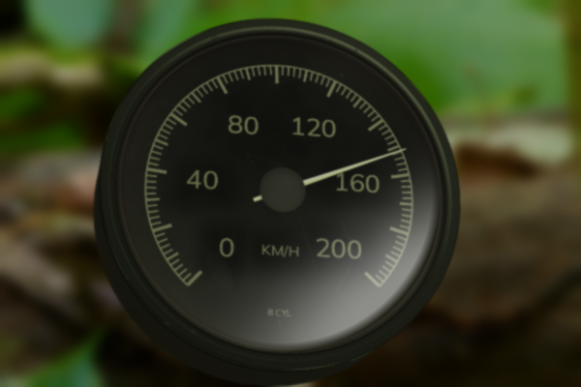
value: 152
